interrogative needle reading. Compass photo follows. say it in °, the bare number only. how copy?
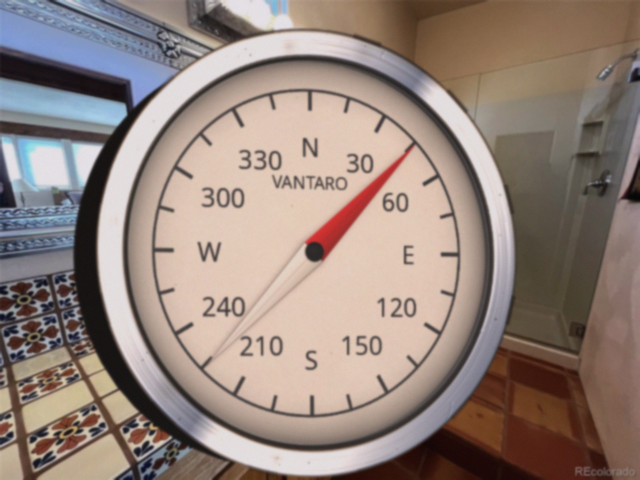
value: 45
